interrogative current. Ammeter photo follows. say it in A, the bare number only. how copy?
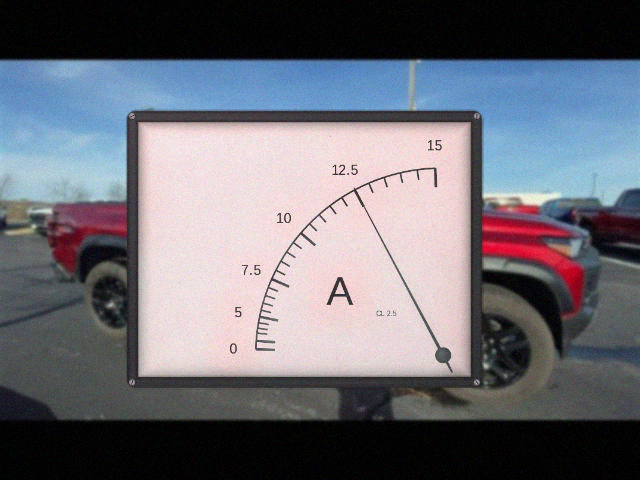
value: 12.5
